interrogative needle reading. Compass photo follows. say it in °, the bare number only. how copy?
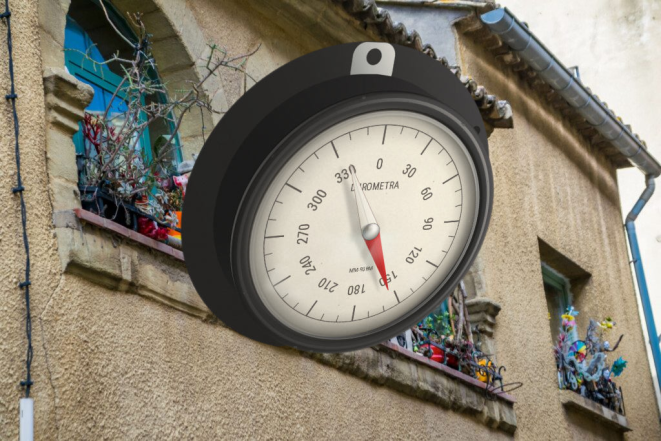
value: 155
